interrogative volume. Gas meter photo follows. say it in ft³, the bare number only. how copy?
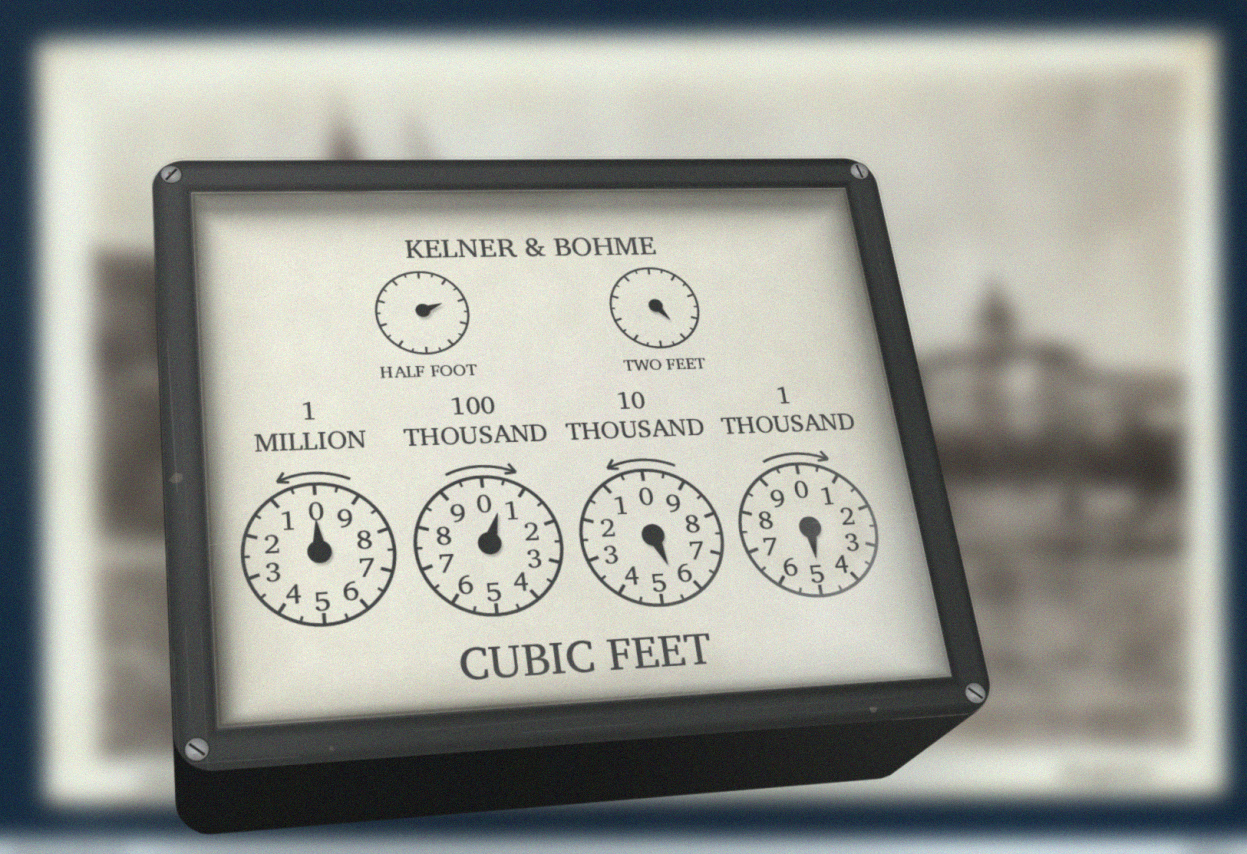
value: 5500
